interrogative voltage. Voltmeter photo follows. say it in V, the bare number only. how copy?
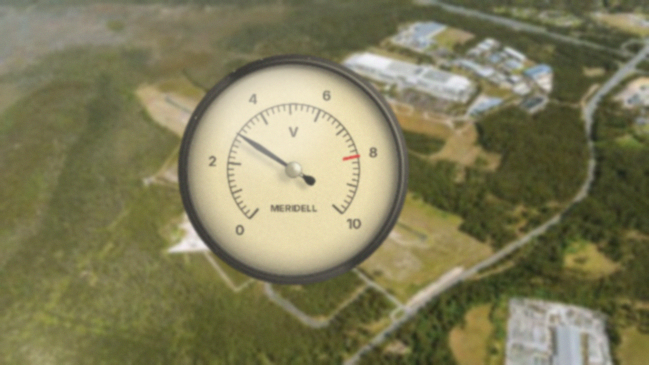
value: 3
